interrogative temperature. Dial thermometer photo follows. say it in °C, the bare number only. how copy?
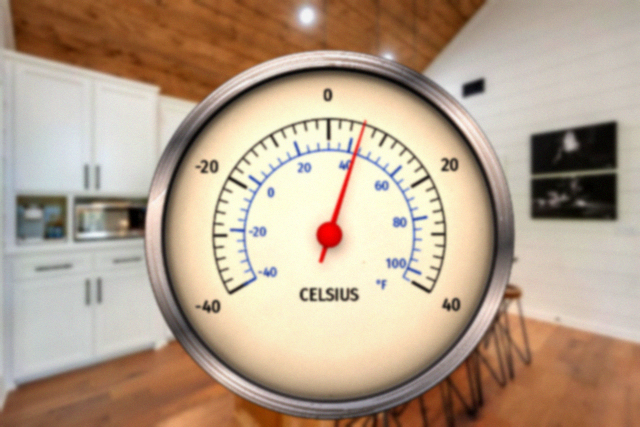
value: 6
